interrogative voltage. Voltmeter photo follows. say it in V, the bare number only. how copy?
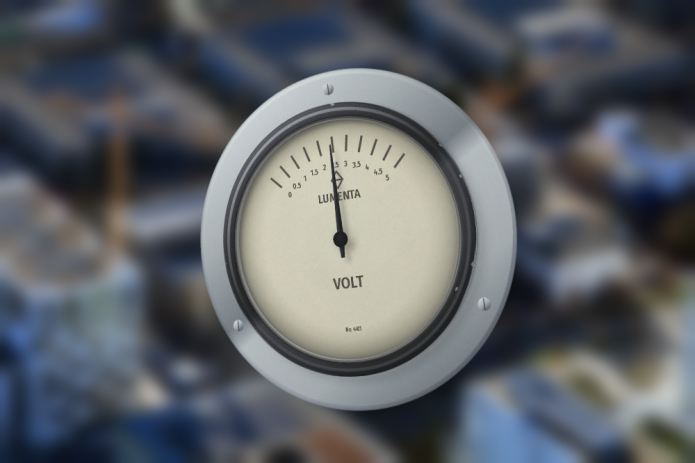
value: 2.5
